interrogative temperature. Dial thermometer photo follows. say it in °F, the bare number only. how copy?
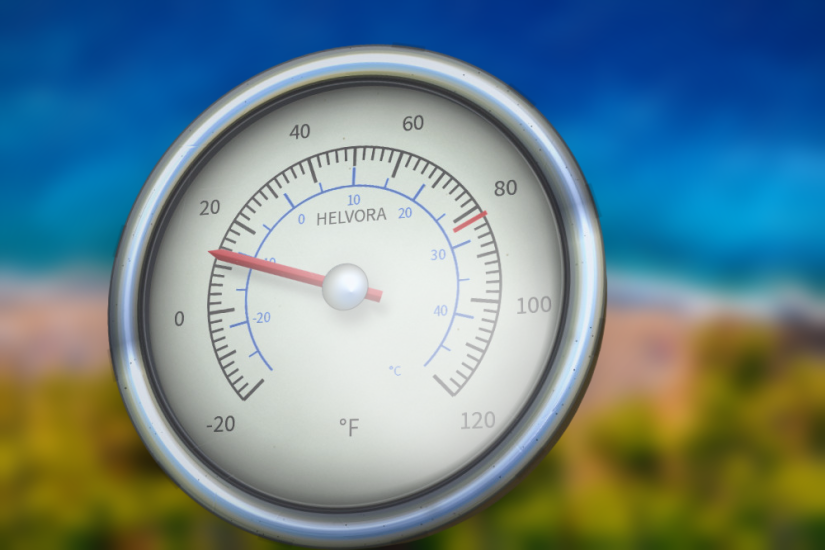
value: 12
